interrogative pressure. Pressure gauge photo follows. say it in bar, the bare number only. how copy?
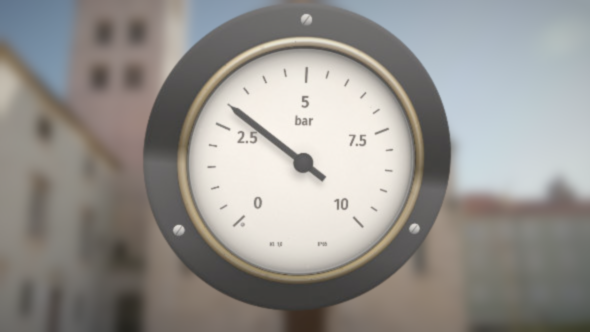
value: 3
